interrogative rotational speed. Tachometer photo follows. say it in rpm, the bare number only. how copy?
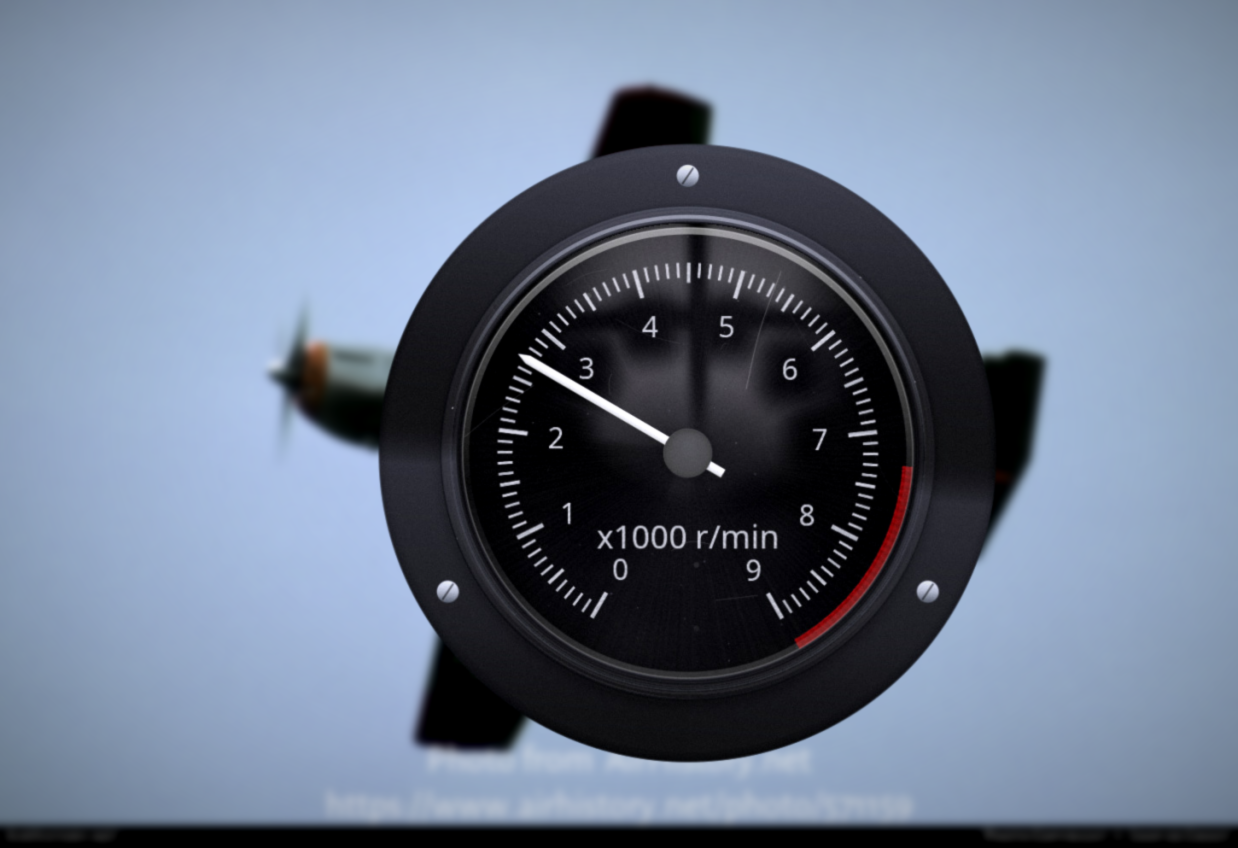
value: 2700
